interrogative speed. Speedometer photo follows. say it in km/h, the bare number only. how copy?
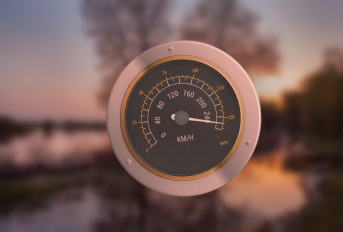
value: 250
